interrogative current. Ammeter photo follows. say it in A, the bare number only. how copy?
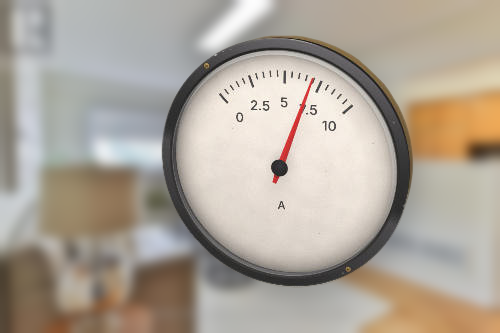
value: 7
